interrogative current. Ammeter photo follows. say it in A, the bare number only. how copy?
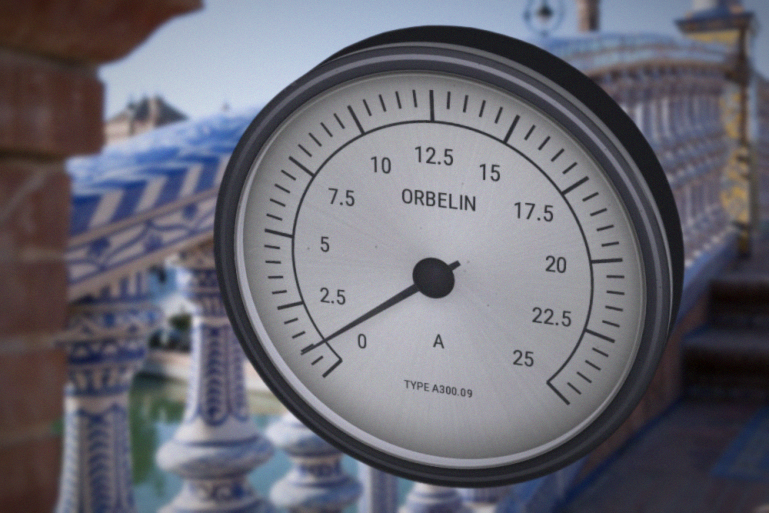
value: 1
